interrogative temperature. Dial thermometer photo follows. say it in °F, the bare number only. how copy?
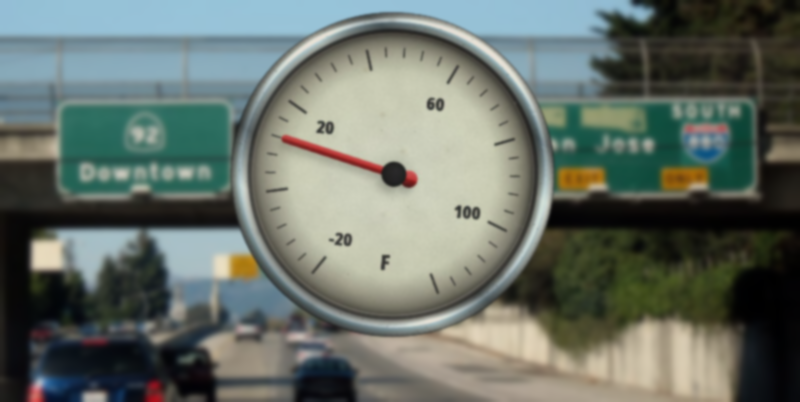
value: 12
